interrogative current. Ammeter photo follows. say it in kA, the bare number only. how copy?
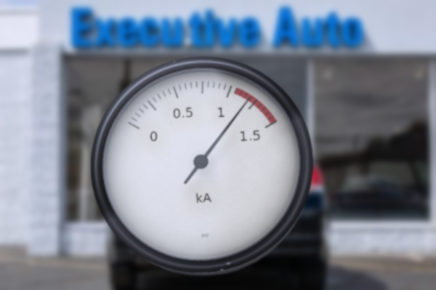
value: 1.2
